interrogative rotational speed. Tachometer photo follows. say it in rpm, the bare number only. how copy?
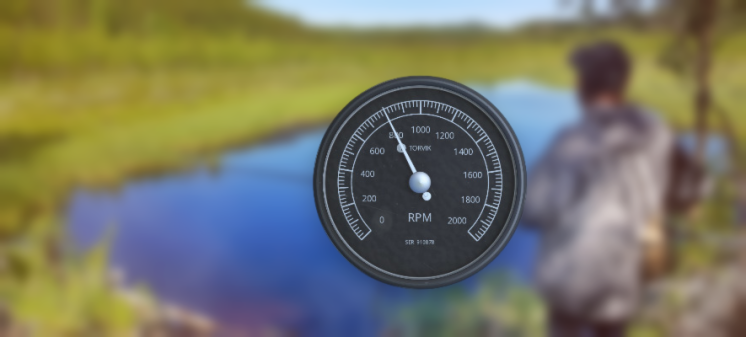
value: 800
